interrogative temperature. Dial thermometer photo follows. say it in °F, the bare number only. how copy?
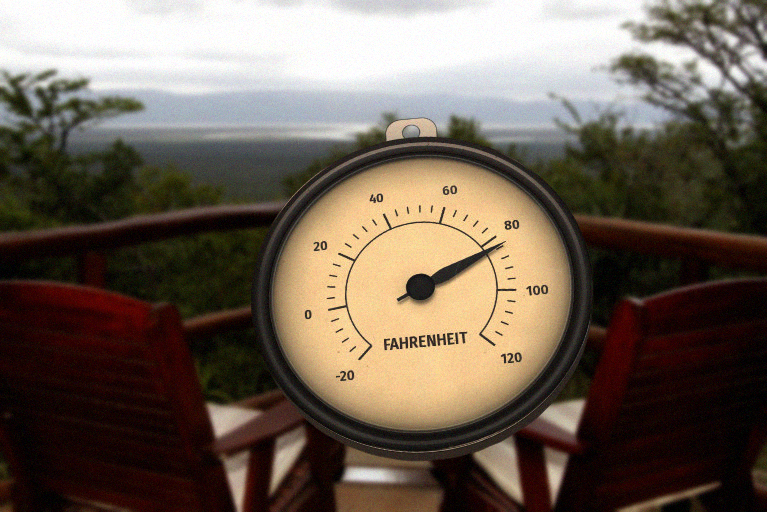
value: 84
